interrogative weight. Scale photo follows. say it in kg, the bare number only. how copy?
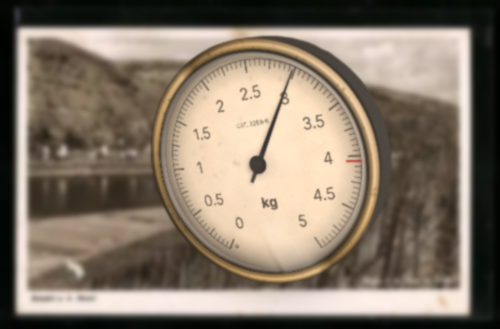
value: 3
